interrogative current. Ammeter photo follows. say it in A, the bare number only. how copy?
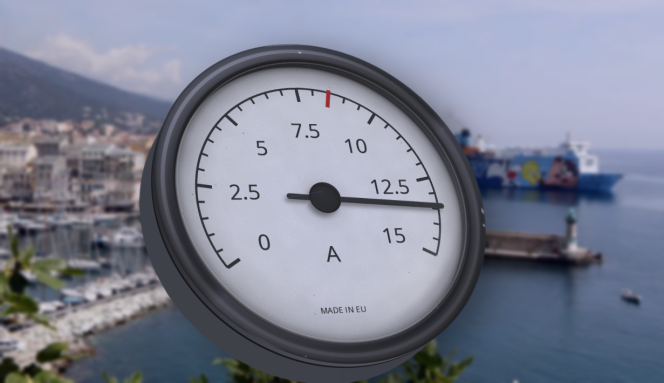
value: 13.5
